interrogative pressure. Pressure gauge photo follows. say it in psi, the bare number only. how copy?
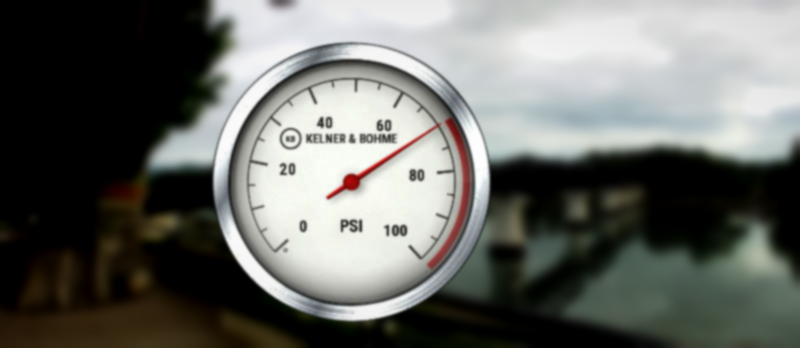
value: 70
